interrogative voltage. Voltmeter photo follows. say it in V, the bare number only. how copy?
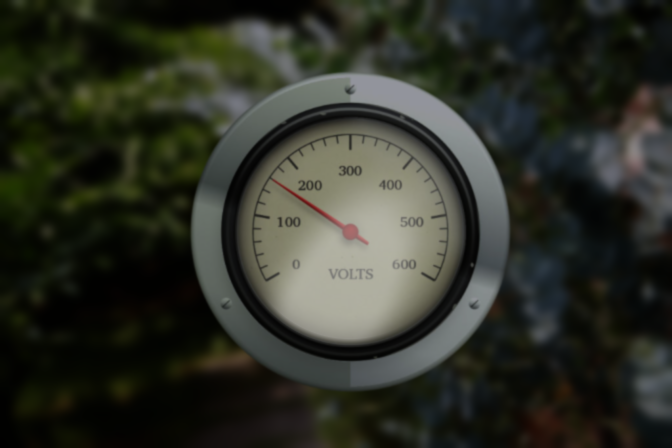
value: 160
